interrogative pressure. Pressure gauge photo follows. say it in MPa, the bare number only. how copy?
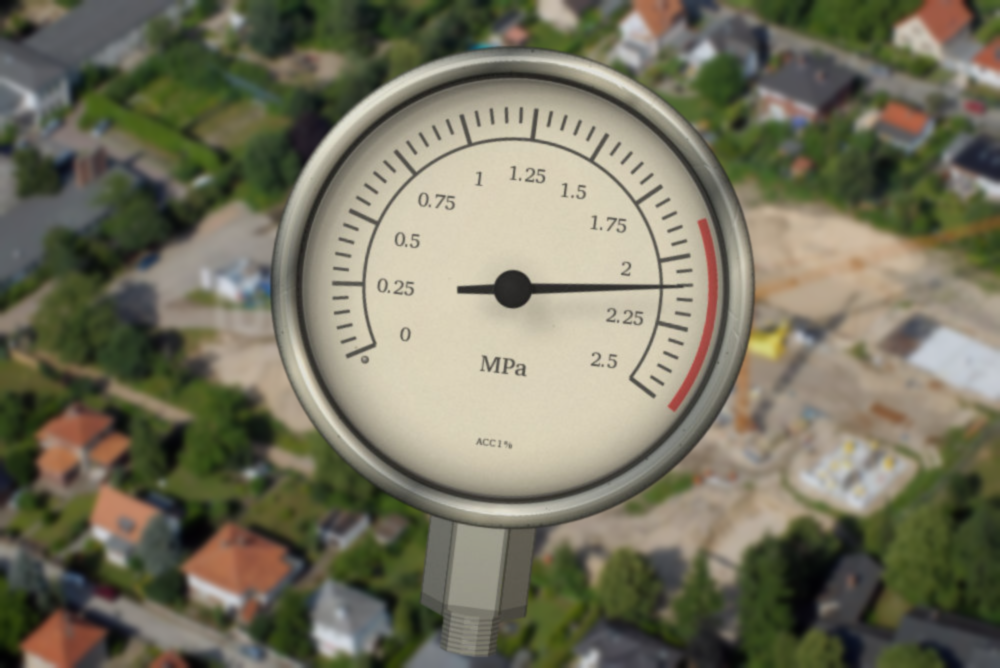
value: 2.1
